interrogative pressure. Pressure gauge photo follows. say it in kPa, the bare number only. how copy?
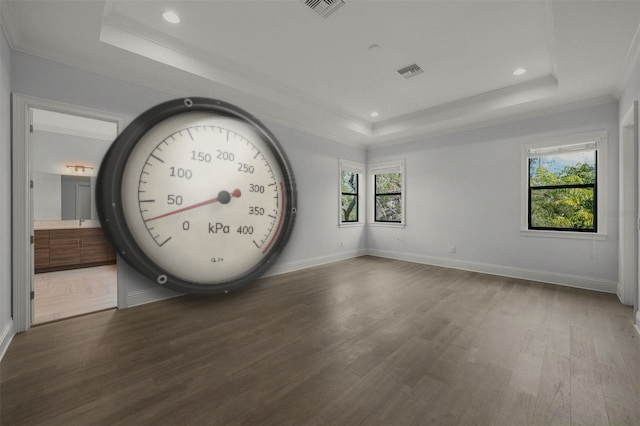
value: 30
